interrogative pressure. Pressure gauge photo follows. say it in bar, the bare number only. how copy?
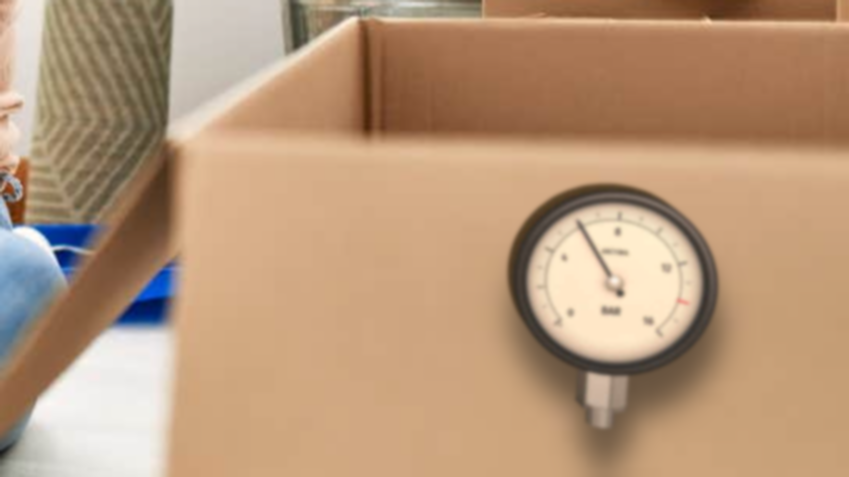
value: 6
